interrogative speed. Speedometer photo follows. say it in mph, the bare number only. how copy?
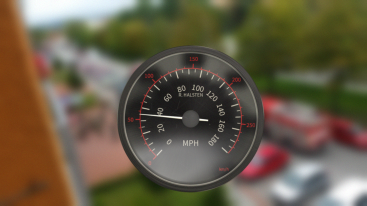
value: 35
